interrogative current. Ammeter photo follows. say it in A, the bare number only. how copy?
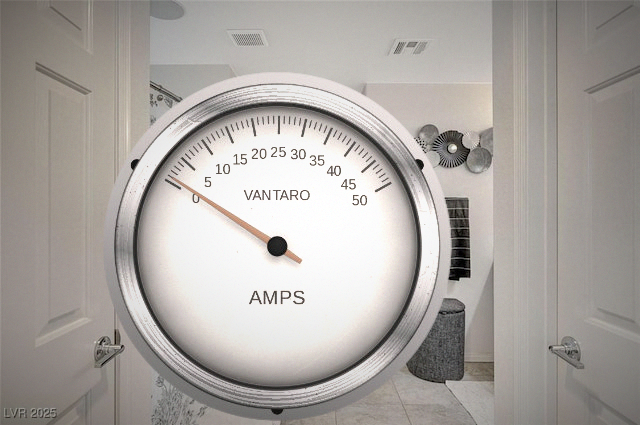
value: 1
